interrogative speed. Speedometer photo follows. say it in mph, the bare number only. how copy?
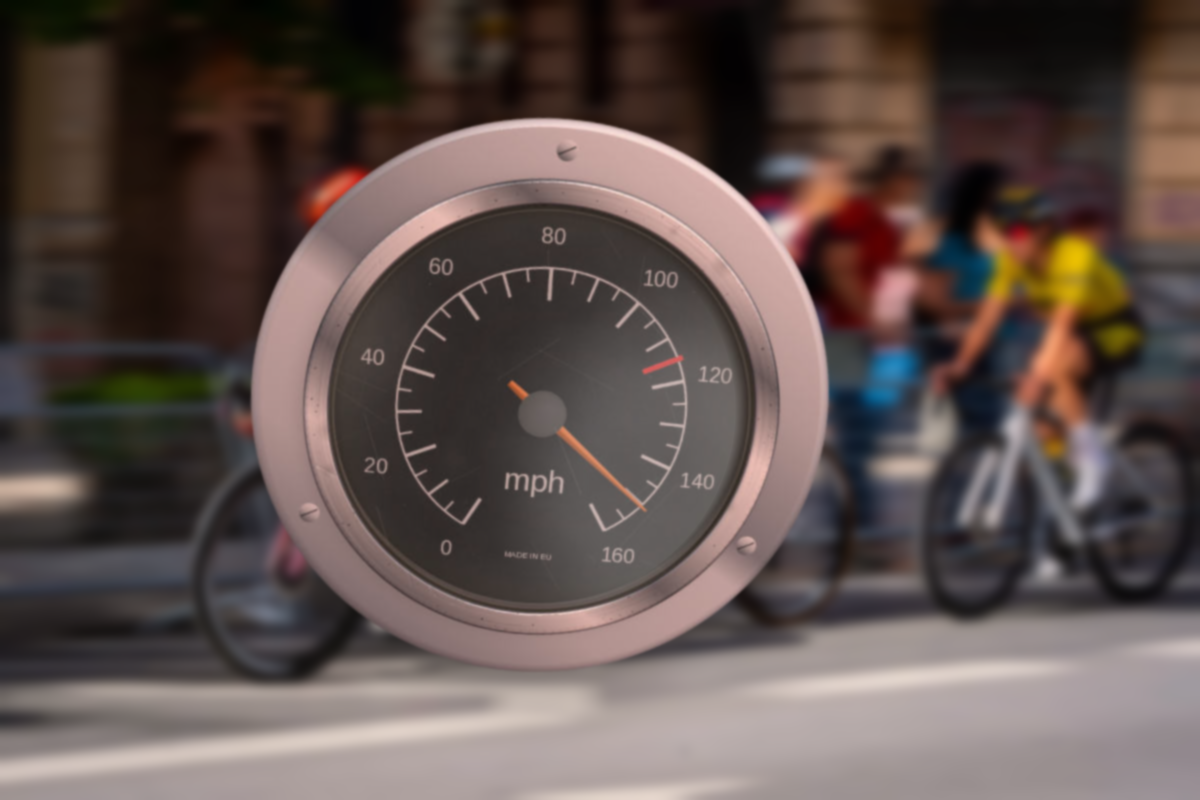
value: 150
